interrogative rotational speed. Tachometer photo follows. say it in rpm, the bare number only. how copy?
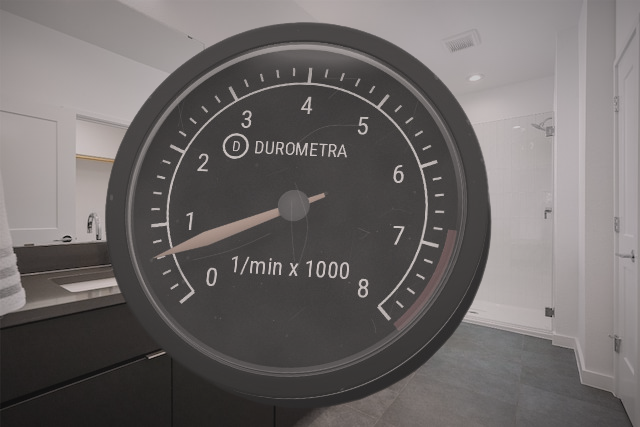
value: 600
